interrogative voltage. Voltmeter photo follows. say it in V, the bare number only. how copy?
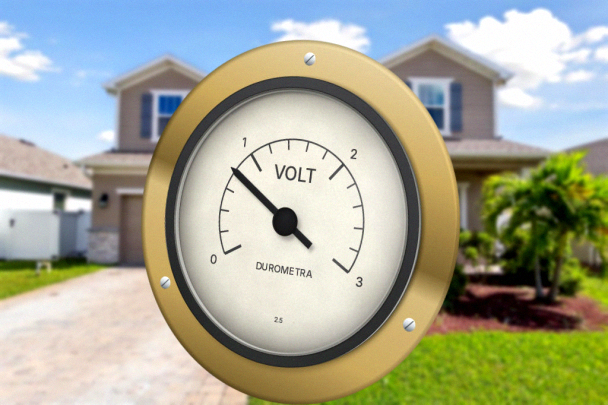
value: 0.8
